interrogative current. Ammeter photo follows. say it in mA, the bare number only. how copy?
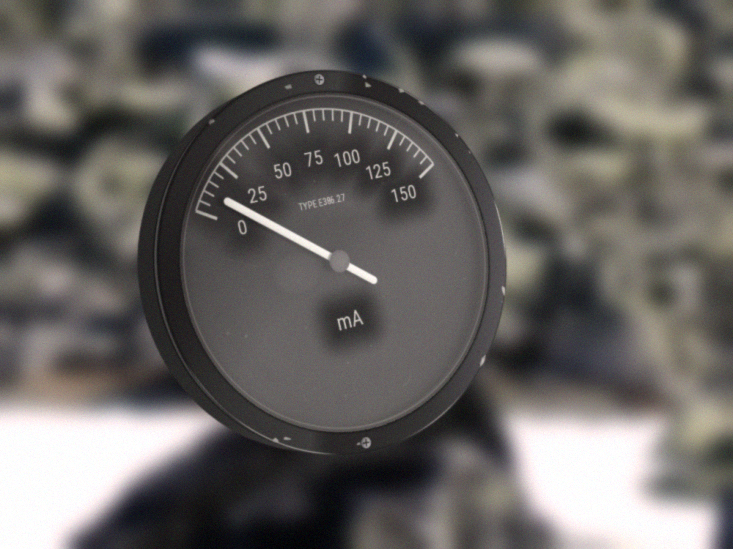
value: 10
